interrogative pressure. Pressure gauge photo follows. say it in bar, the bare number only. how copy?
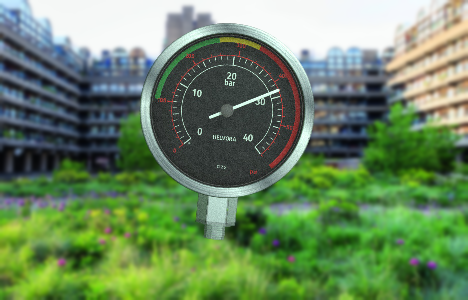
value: 29
